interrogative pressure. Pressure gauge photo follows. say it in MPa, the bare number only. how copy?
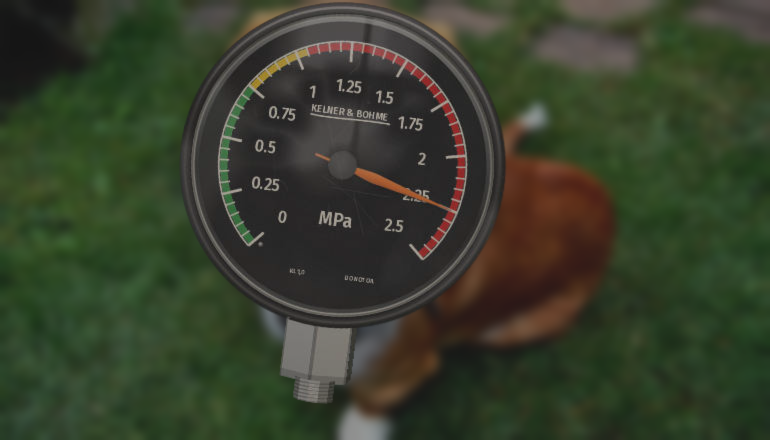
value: 2.25
